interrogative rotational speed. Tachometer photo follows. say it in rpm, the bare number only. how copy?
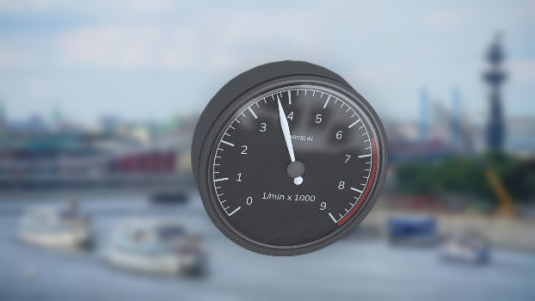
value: 3700
